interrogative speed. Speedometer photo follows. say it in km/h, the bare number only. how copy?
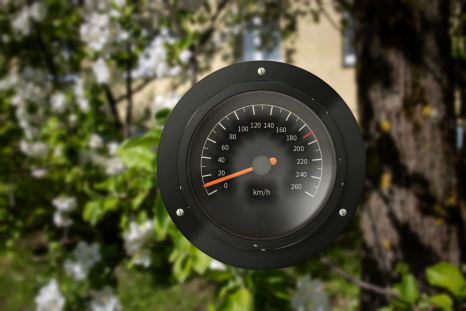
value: 10
